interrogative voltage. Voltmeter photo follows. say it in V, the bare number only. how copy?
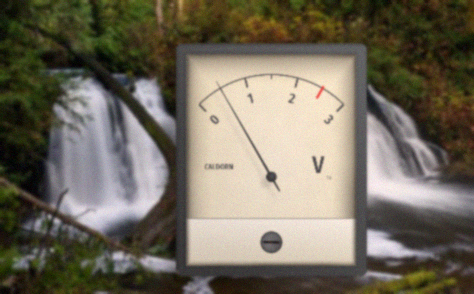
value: 0.5
